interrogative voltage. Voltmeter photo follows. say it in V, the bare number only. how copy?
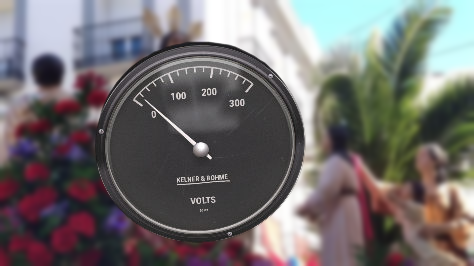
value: 20
